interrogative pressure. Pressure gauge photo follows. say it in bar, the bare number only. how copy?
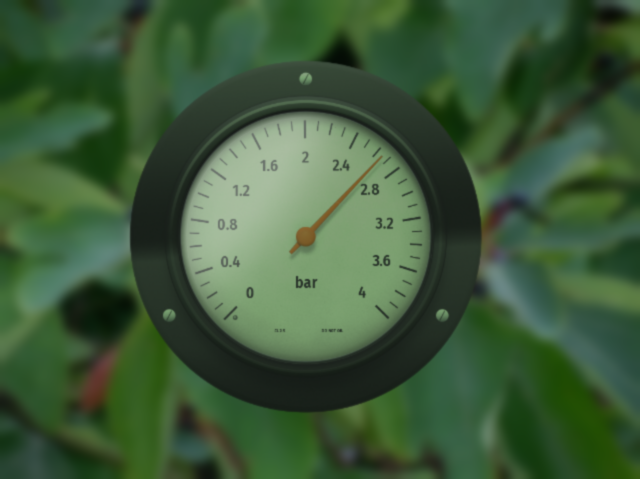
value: 2.65
